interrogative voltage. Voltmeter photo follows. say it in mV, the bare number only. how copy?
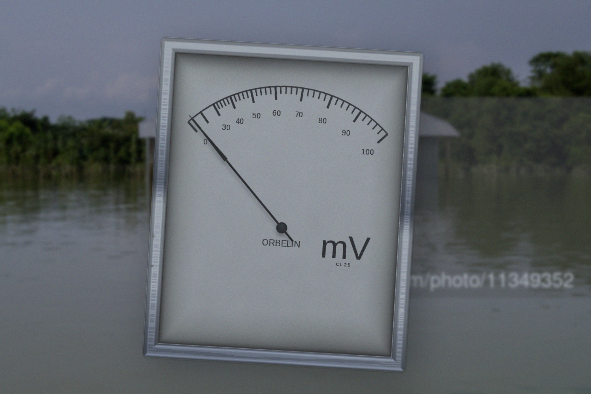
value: 10
